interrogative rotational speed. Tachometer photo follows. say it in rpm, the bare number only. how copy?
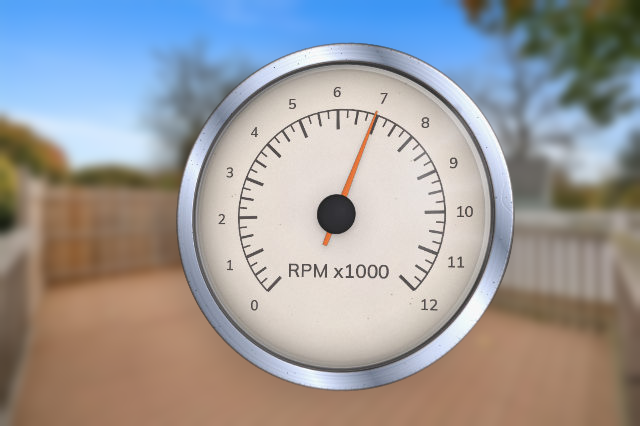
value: 7000
